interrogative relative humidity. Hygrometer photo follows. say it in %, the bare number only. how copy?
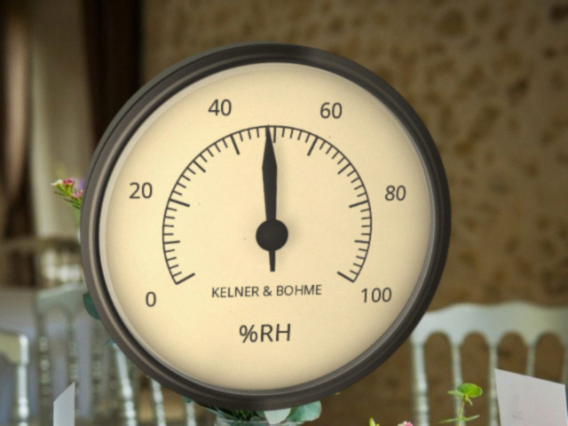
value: 48
